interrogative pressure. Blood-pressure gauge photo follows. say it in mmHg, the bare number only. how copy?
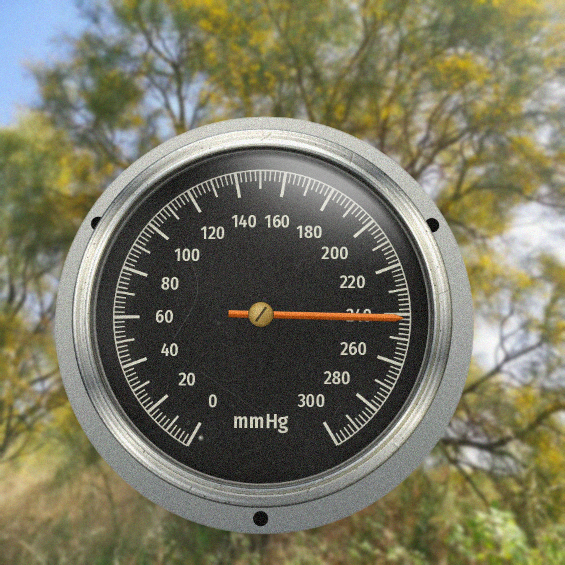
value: 242
